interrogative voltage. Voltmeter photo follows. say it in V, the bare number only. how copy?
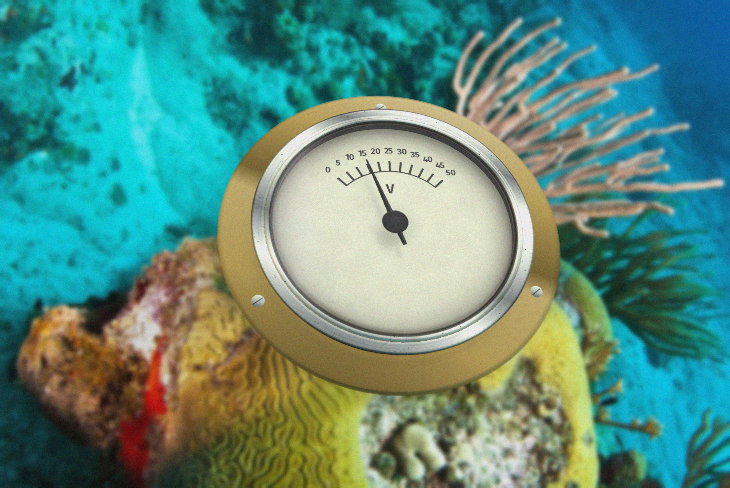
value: 15
